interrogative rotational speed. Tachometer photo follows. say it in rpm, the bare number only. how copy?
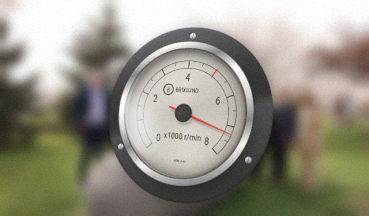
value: 7250
